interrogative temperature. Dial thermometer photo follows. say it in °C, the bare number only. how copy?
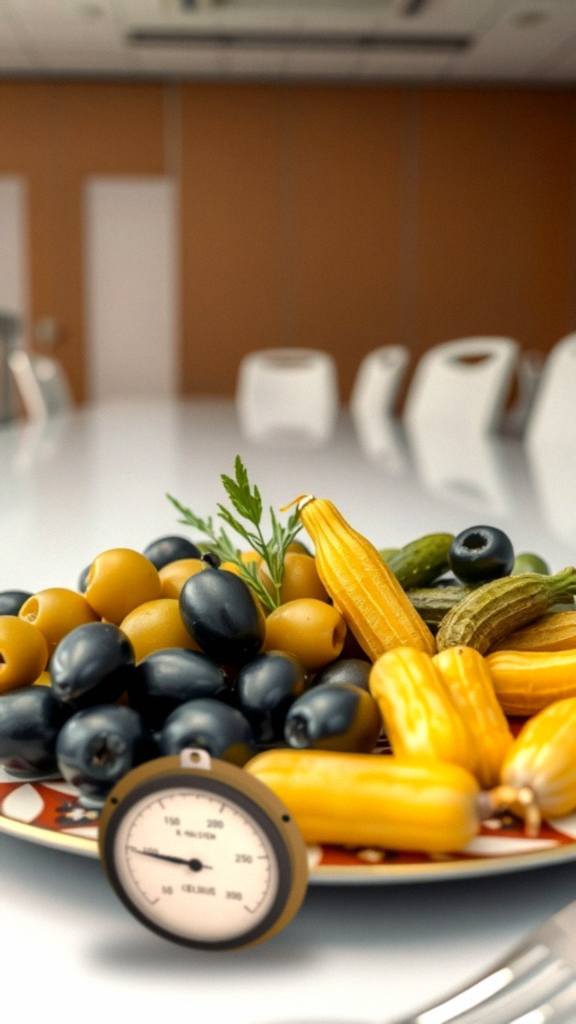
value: 100
